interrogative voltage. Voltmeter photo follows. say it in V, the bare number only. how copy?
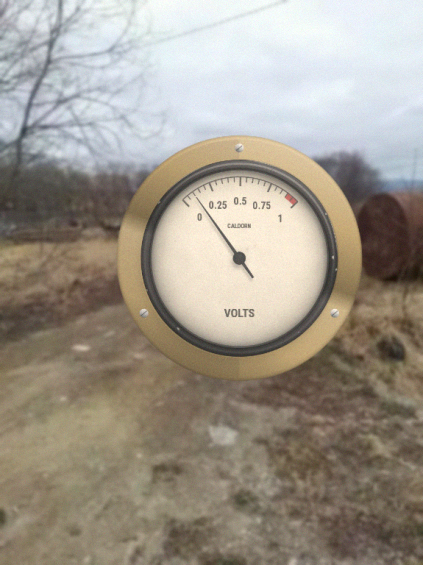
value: 0.1
